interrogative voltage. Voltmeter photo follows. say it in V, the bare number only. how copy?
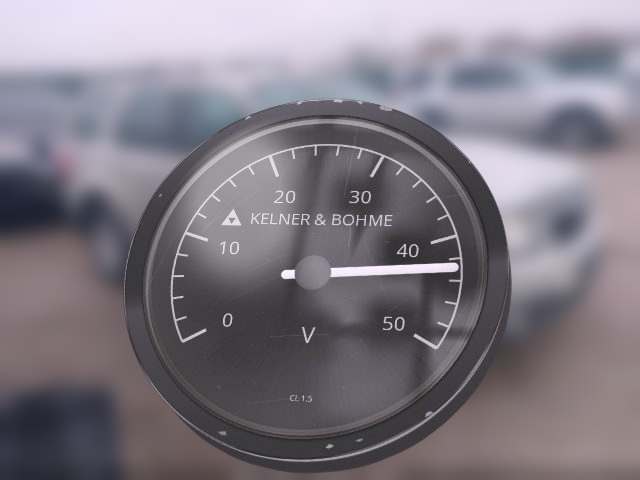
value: 43
